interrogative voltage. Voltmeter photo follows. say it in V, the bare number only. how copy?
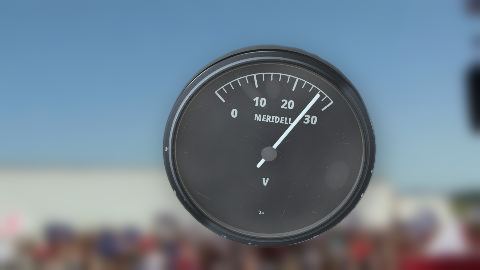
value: 26
